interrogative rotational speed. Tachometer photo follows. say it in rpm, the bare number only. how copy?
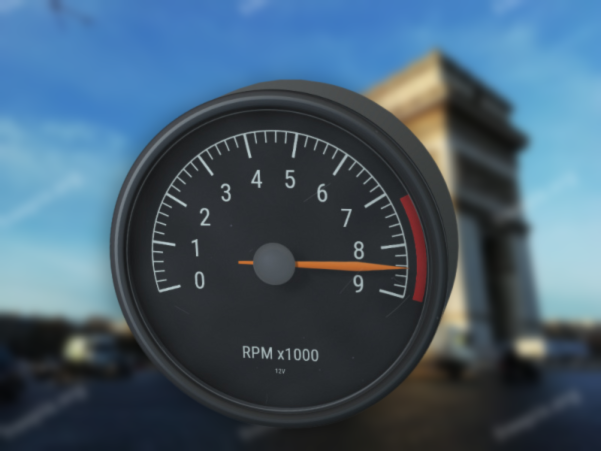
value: 8400
